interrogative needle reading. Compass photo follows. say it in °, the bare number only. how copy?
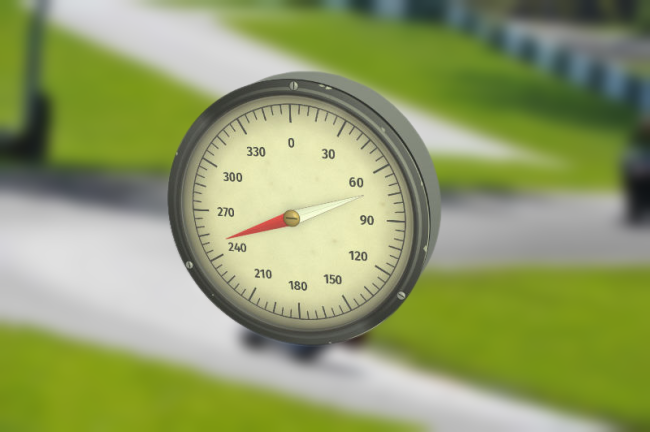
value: 250
